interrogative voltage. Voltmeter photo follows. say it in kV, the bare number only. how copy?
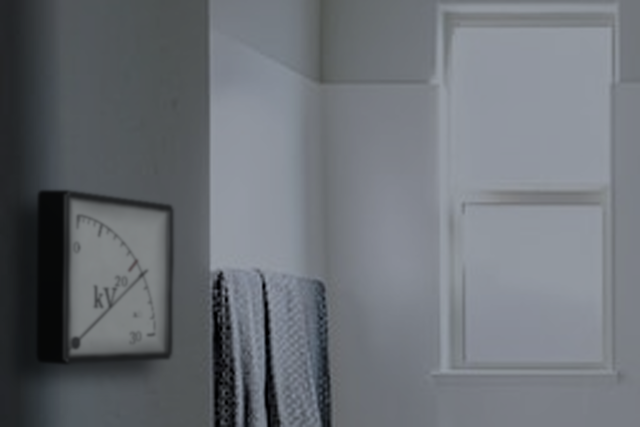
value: 22
